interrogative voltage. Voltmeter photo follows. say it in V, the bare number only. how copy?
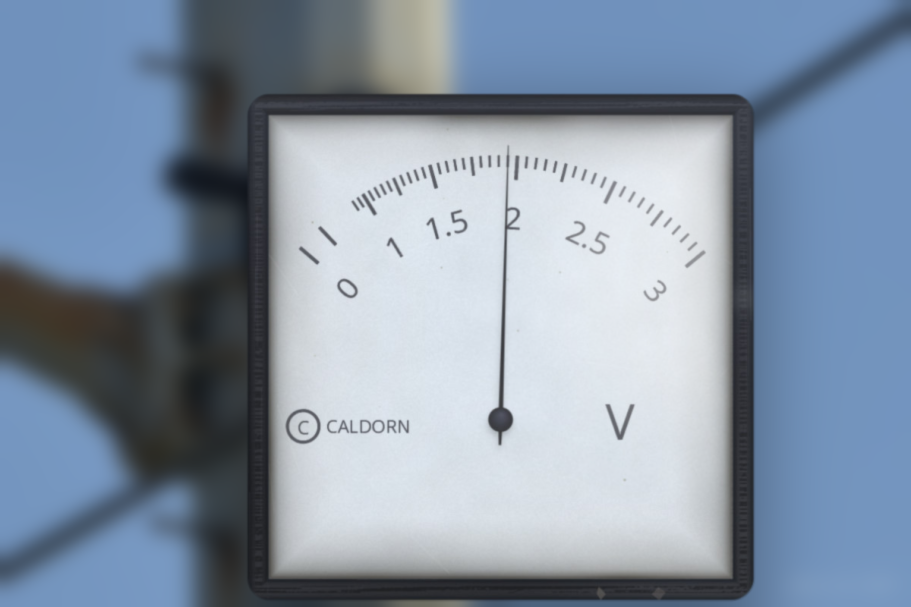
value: 1.95
